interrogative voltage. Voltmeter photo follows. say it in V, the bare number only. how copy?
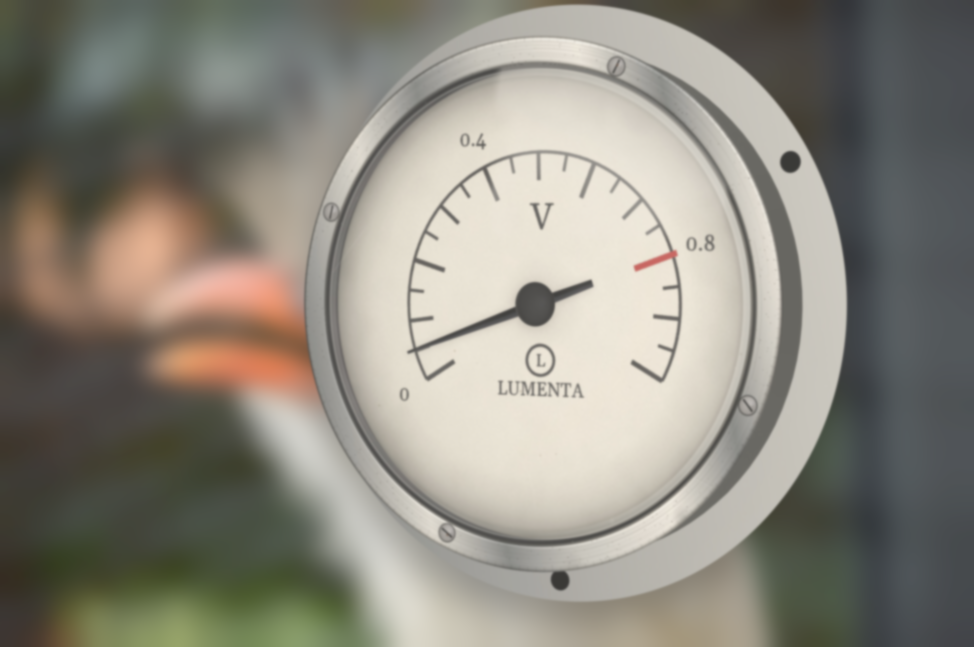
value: 0.05
